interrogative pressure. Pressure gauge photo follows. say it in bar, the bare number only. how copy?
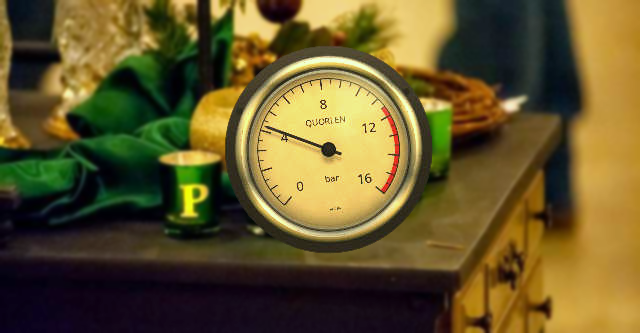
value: 4.25
